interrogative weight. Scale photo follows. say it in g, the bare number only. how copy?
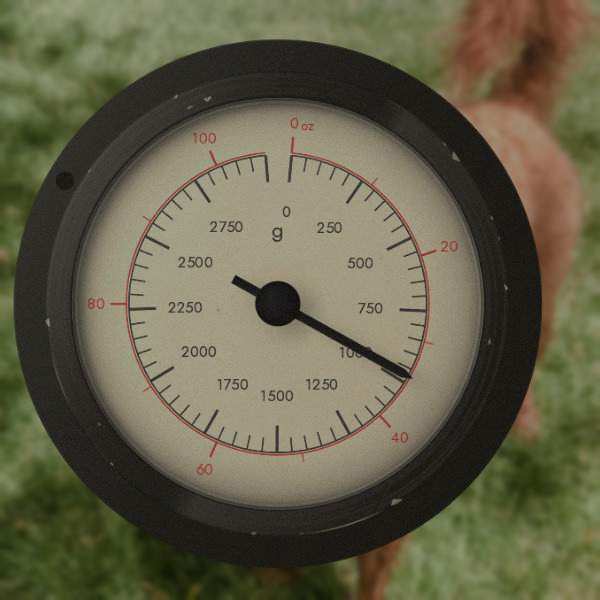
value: 975
